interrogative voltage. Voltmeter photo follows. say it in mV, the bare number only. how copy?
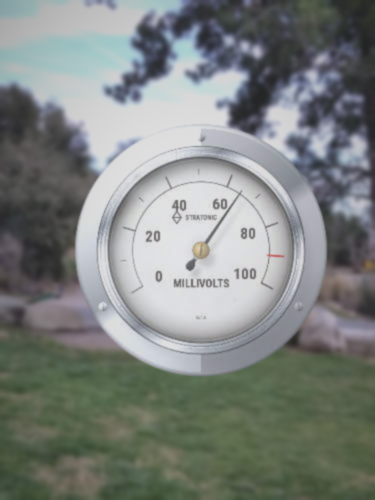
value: 65
